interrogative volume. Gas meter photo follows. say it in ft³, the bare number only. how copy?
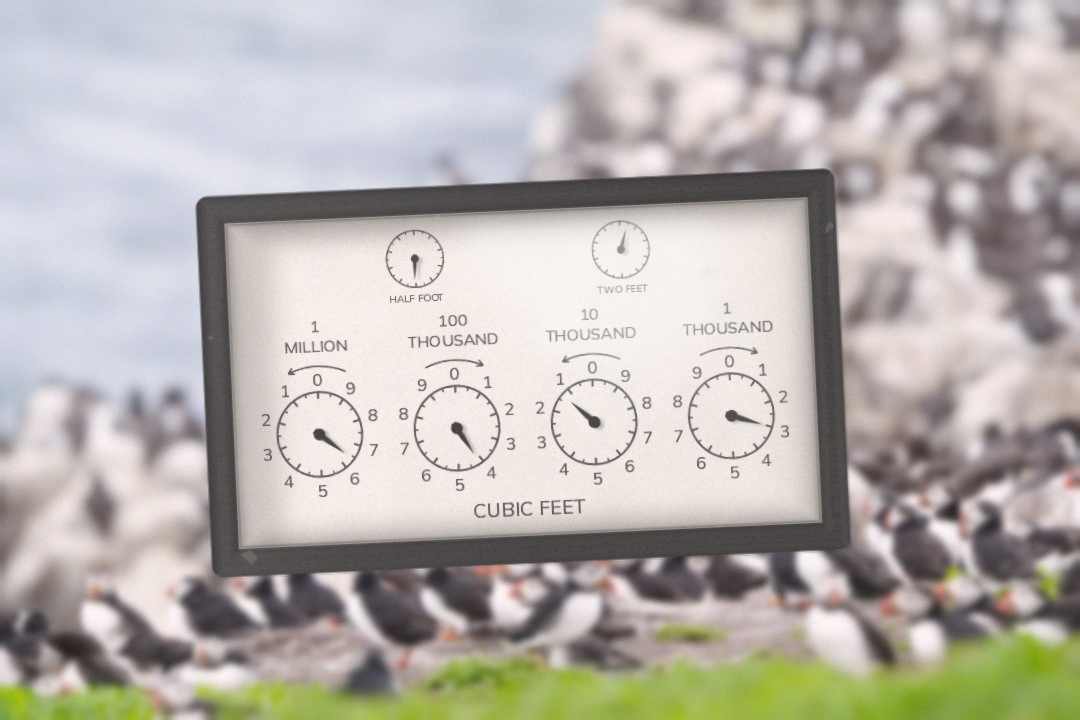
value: 641300
